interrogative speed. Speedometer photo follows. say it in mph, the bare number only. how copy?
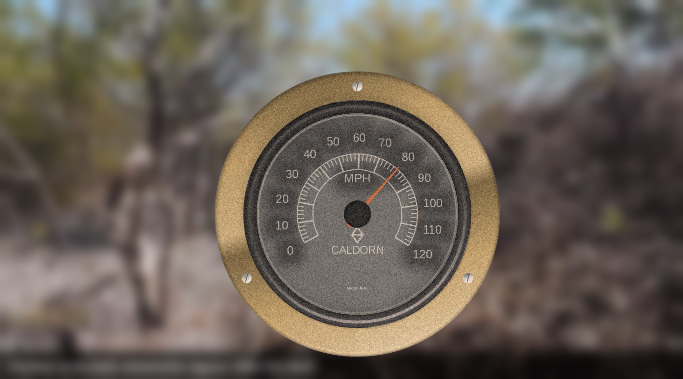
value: 80
